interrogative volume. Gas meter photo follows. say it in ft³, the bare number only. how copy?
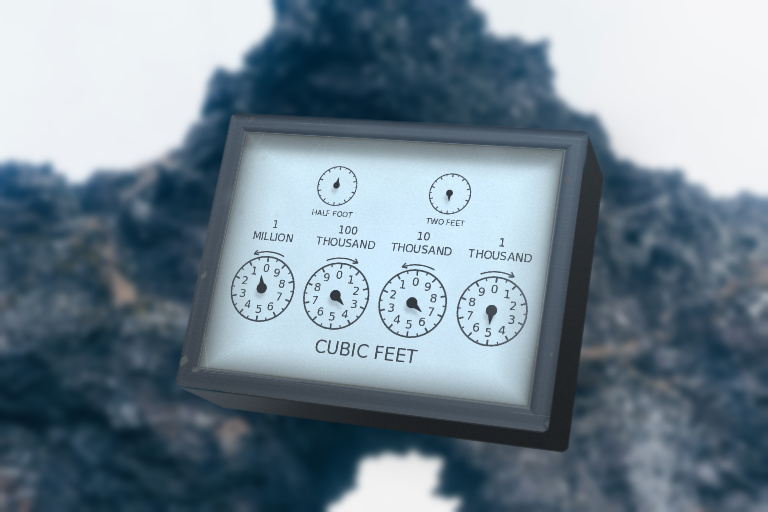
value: 36500
